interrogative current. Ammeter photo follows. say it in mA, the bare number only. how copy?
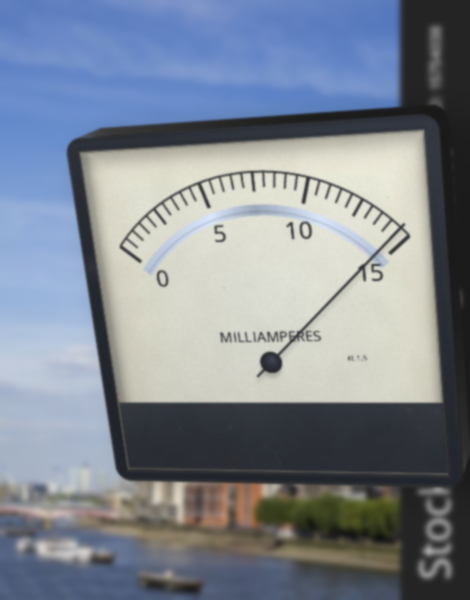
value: 14.5
